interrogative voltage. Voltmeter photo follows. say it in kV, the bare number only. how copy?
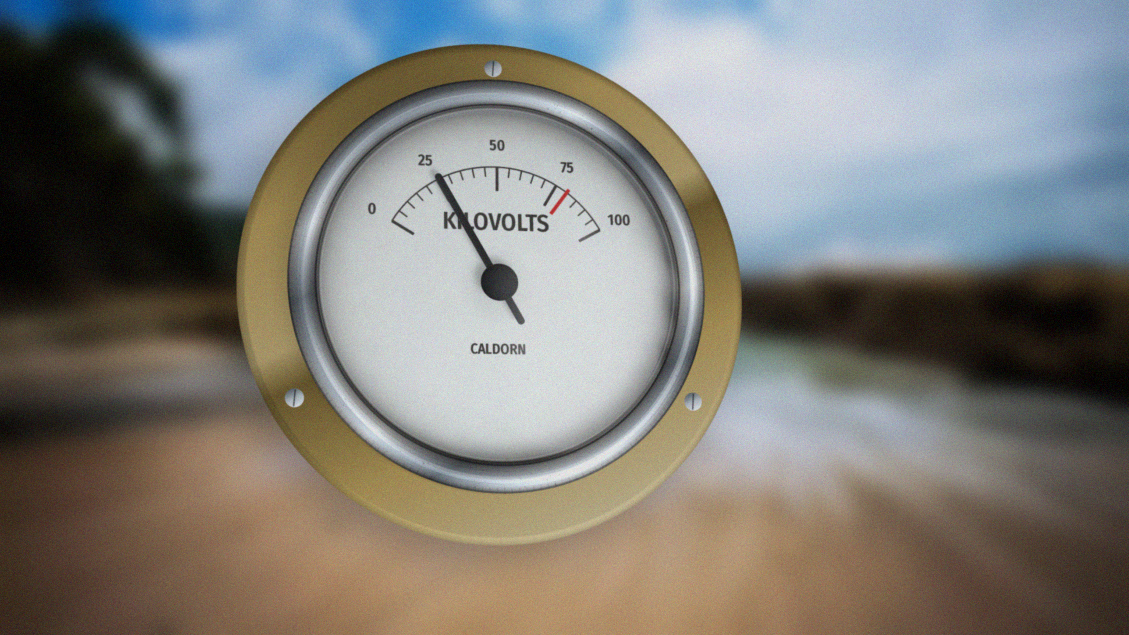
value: 25
